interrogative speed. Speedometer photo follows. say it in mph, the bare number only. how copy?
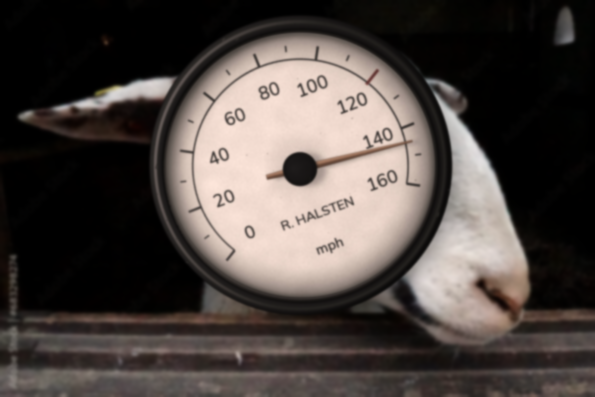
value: 145
